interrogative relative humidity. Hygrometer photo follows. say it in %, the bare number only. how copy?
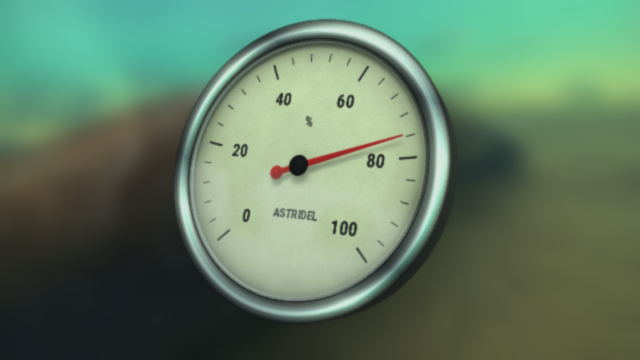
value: 76
